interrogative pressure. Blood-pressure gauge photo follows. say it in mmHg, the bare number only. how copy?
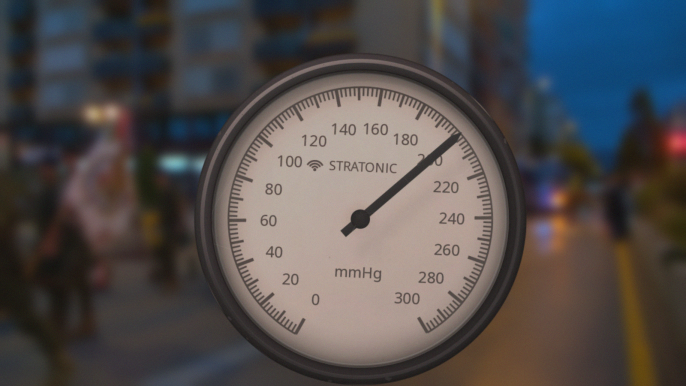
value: 200
